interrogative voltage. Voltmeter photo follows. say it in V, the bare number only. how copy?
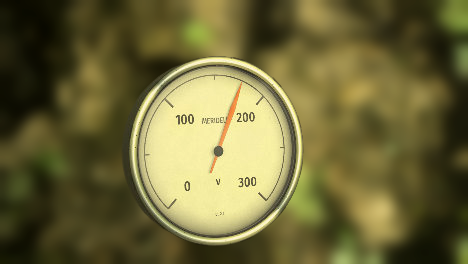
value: 175
